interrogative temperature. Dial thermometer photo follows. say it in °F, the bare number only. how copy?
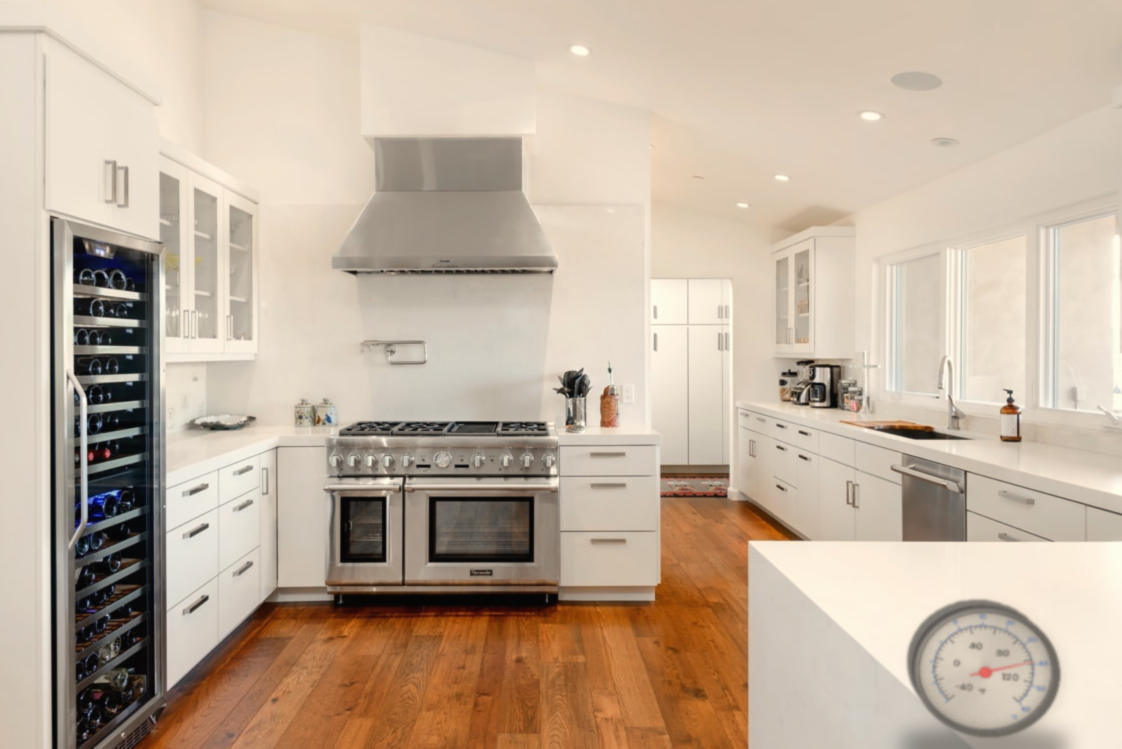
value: 100
